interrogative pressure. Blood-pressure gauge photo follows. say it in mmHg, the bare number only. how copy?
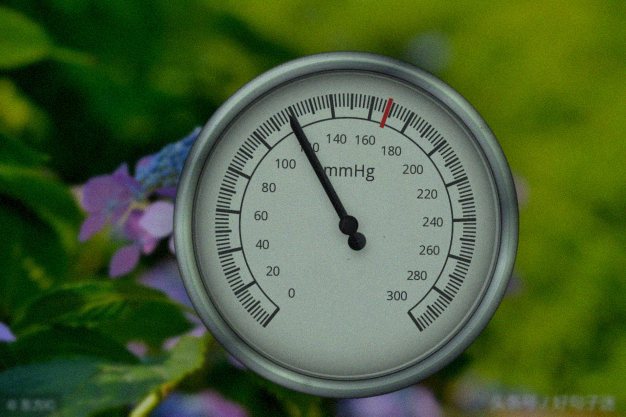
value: 118
